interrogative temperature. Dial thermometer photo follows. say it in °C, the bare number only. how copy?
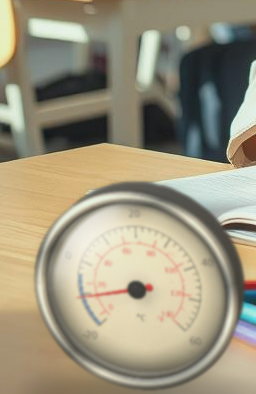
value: -10
